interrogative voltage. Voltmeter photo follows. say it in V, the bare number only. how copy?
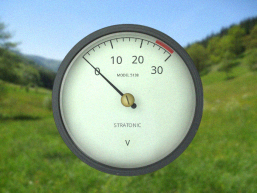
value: 0
